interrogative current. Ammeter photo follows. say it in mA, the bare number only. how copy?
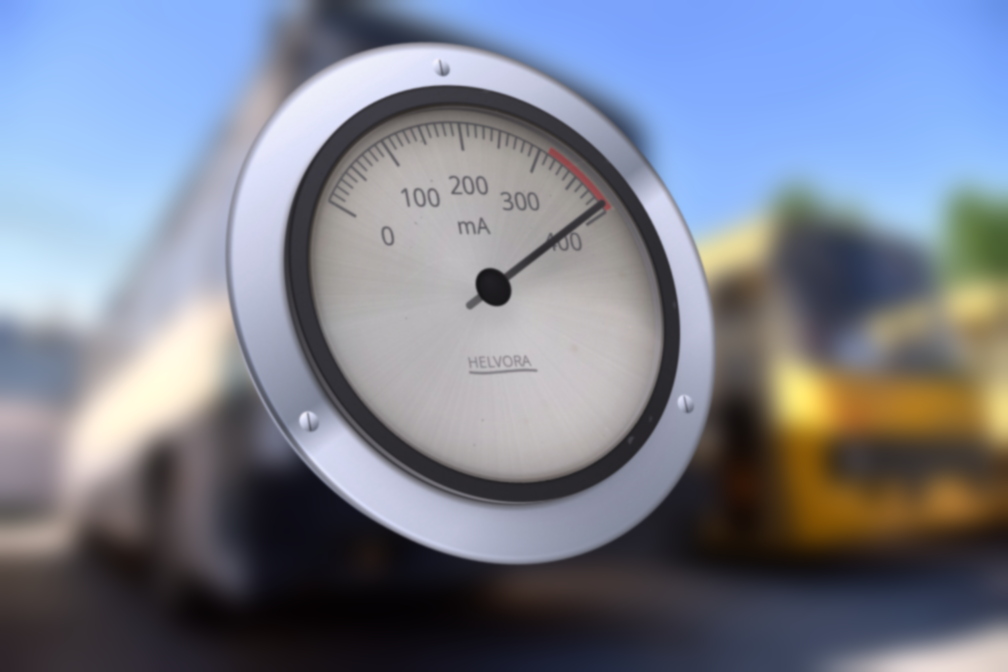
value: 390
